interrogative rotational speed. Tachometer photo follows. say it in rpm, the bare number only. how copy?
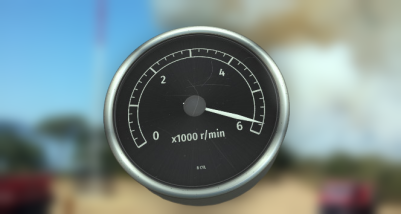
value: 5800
